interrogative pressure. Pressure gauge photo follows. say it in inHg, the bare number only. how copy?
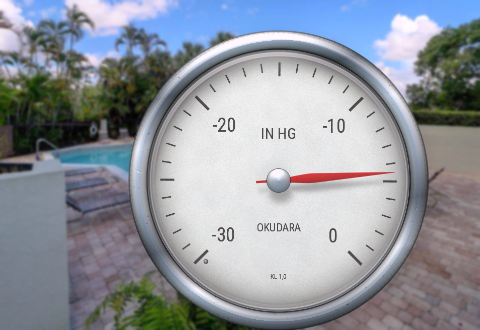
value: -5.5
